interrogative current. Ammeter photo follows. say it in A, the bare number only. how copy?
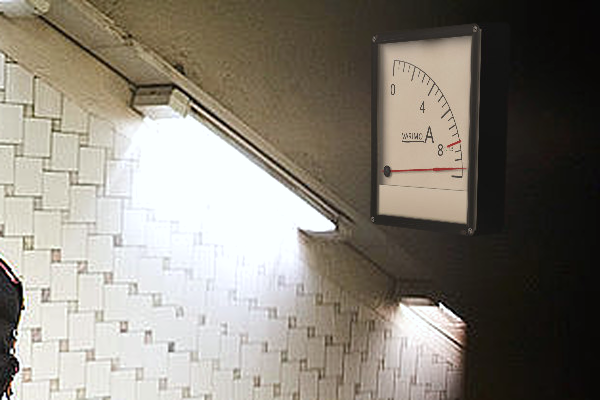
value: 9.5
